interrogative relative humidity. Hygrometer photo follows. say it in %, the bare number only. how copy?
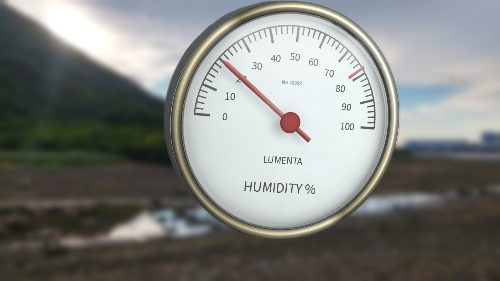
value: 20
